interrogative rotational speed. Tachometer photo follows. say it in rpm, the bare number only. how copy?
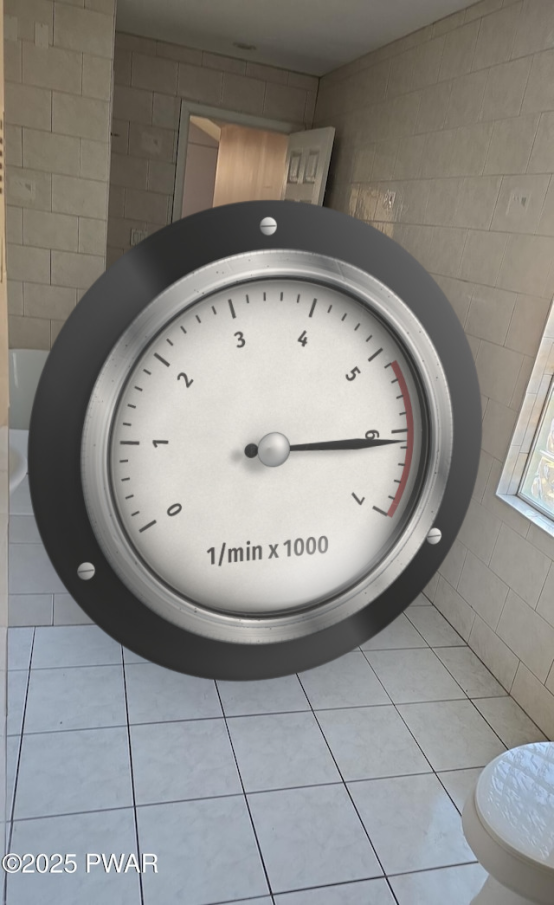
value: 6100
